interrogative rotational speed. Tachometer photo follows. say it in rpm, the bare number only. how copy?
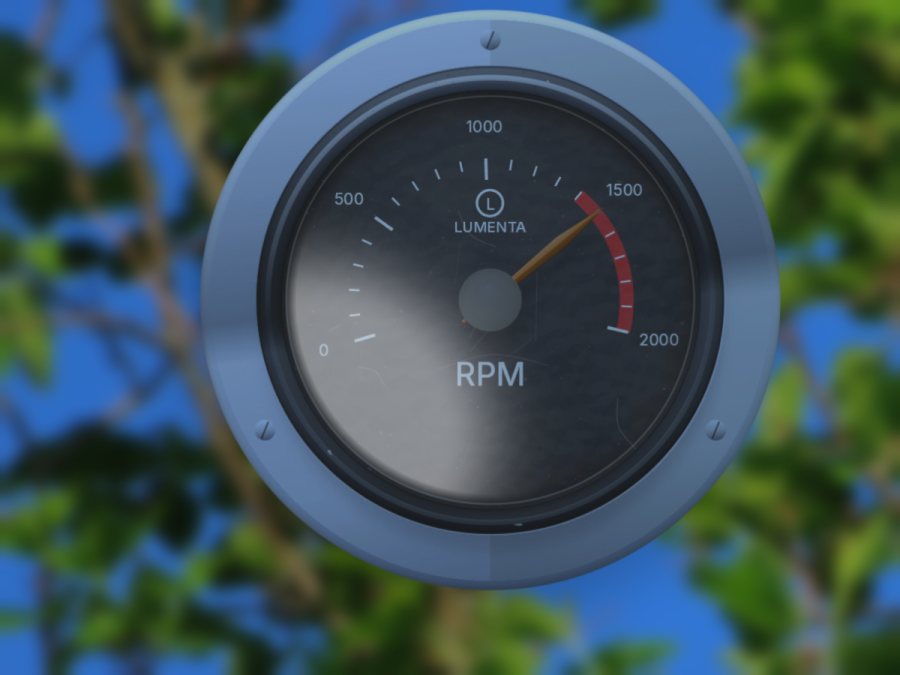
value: 1500
